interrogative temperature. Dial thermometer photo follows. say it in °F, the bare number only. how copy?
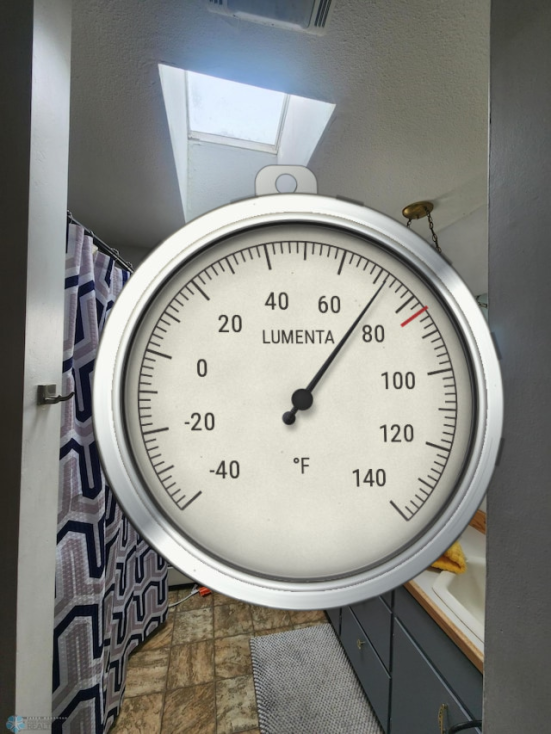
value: 72
